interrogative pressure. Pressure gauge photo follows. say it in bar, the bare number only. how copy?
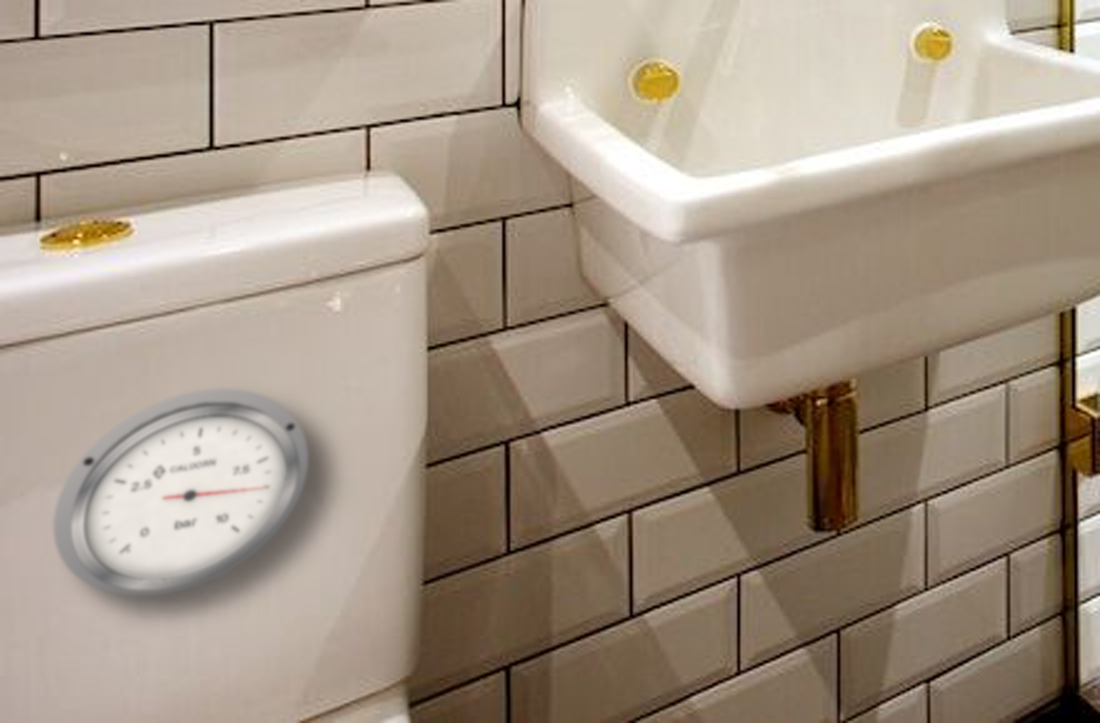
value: 8.5
